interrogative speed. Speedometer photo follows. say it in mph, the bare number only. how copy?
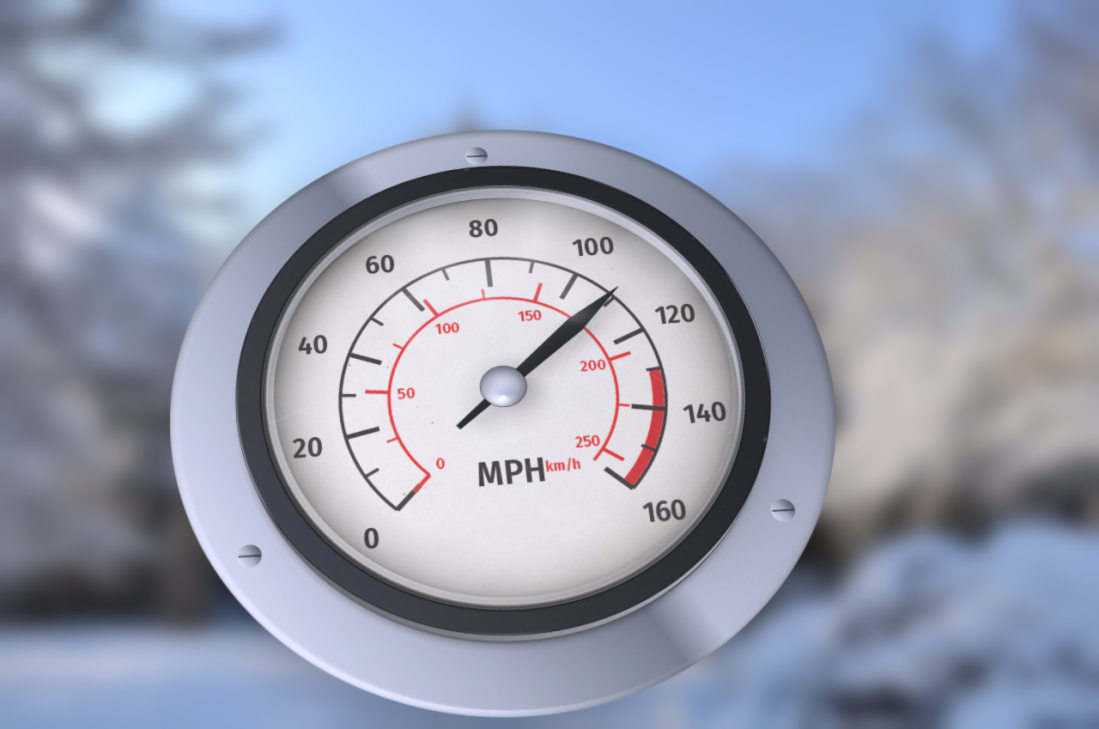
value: 110
